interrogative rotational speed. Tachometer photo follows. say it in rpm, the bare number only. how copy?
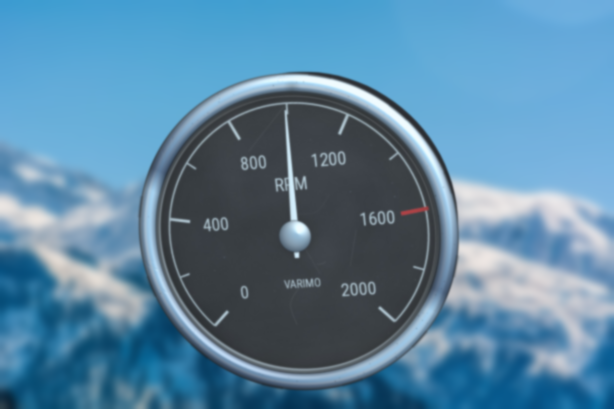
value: 1000
